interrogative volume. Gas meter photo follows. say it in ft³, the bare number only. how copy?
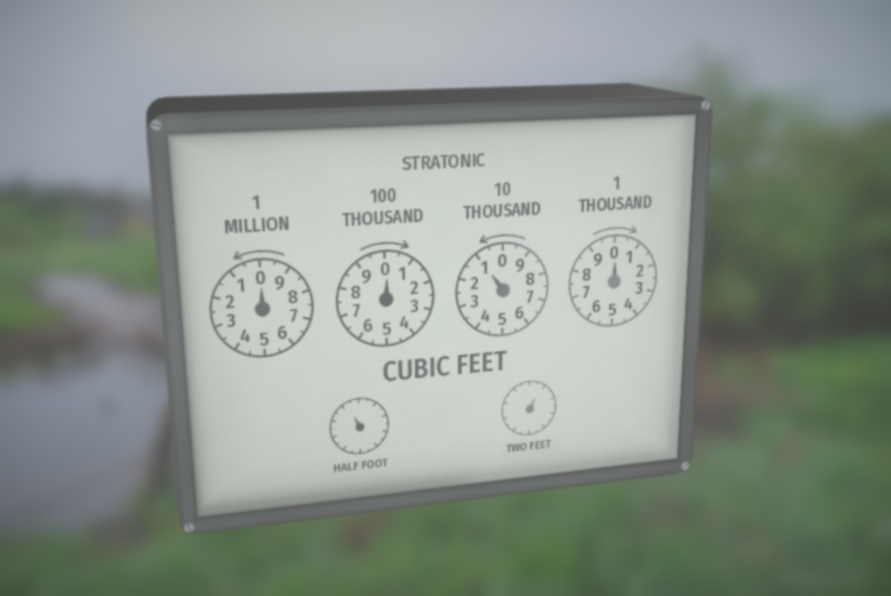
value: 1000
